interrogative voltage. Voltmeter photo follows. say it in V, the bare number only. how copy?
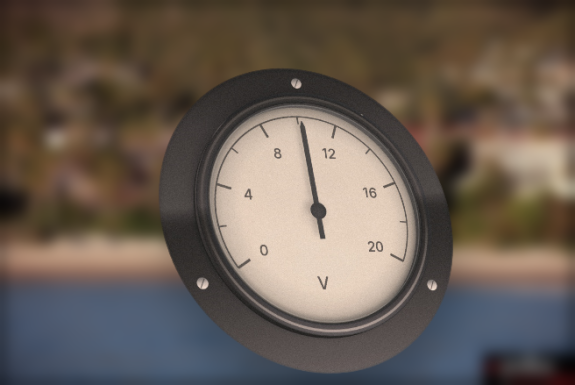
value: 10
